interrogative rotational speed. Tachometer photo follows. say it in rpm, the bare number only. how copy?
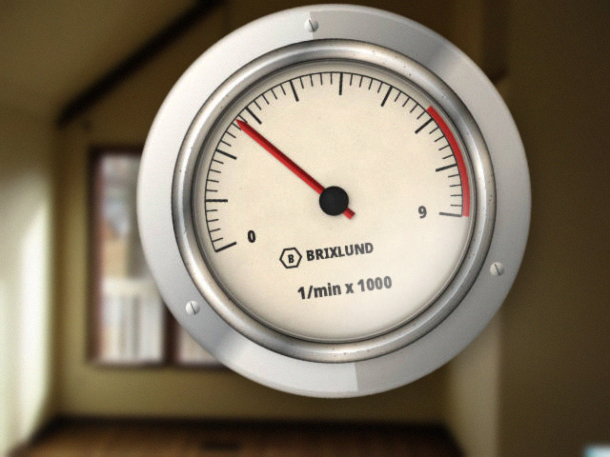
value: 2700
